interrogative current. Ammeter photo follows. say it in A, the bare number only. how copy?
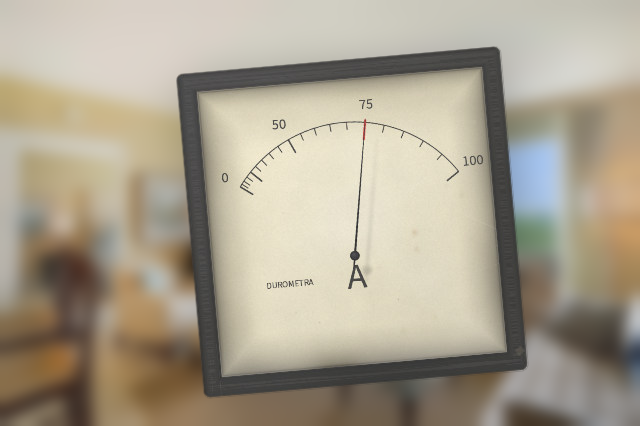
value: 75
